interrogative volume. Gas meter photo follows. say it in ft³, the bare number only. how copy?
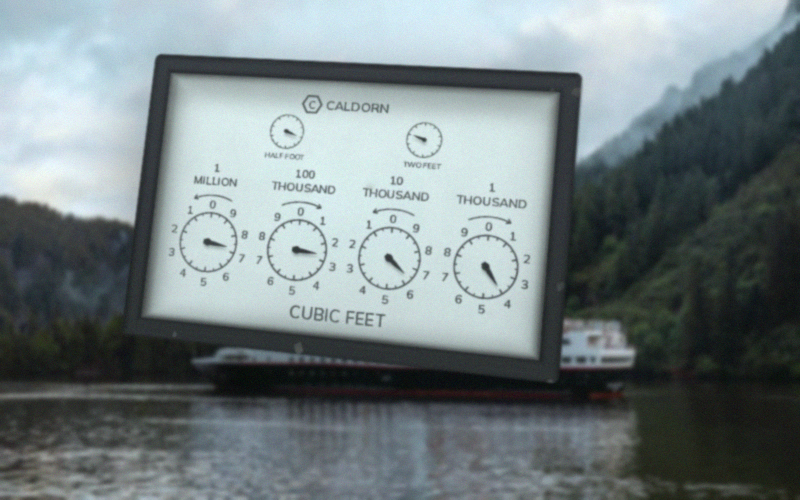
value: 726400
